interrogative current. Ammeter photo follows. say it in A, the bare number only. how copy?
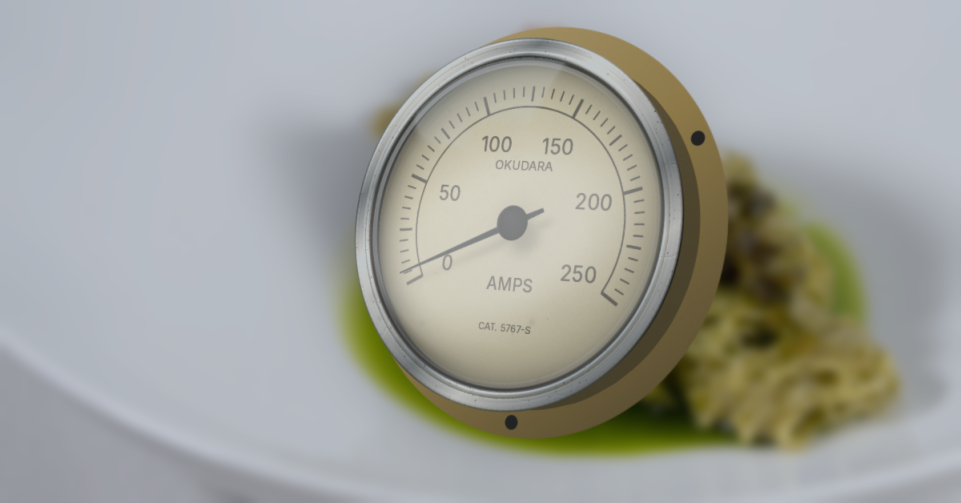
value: 5
